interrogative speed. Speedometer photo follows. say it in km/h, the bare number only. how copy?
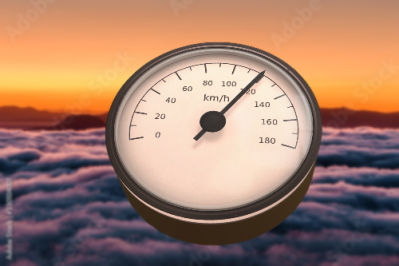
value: 120
